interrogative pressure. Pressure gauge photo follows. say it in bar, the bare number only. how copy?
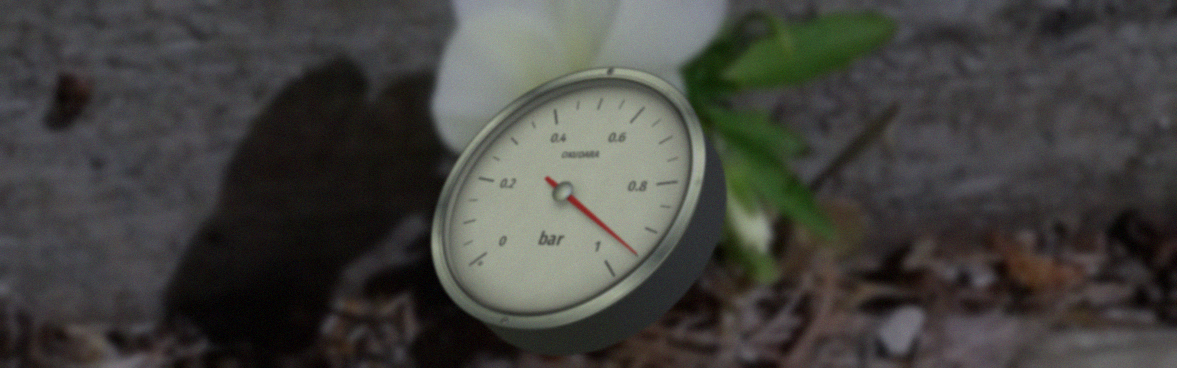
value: 0.95
